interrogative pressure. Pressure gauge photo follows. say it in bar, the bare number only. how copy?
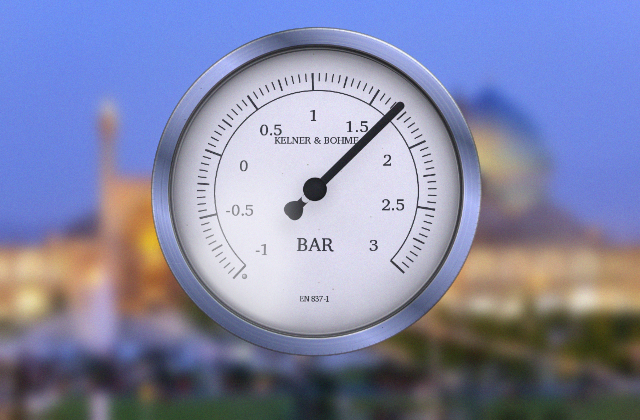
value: 1.7
